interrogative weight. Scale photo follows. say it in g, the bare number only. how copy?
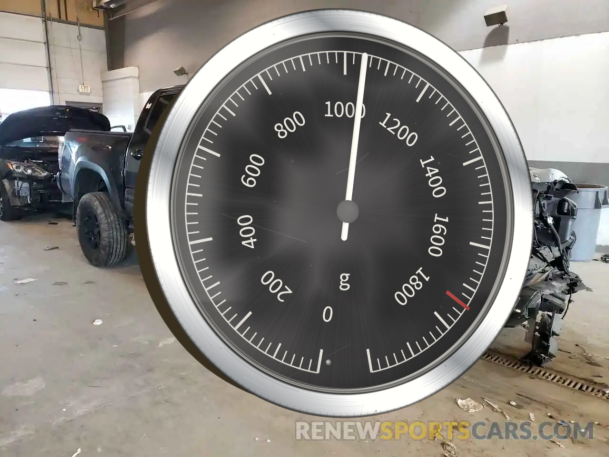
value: 1040
